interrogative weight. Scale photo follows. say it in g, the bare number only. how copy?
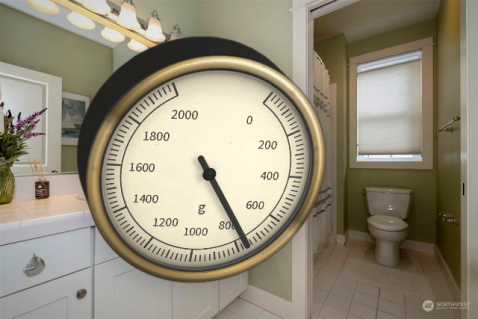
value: 760
